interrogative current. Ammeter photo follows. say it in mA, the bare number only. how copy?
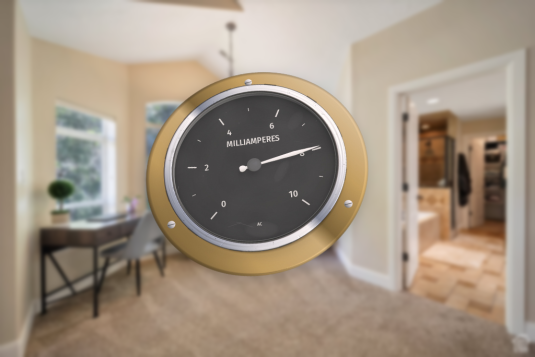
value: 8
